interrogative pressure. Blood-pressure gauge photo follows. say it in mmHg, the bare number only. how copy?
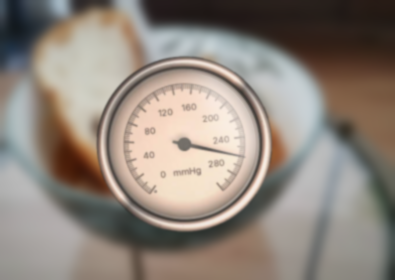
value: 260
